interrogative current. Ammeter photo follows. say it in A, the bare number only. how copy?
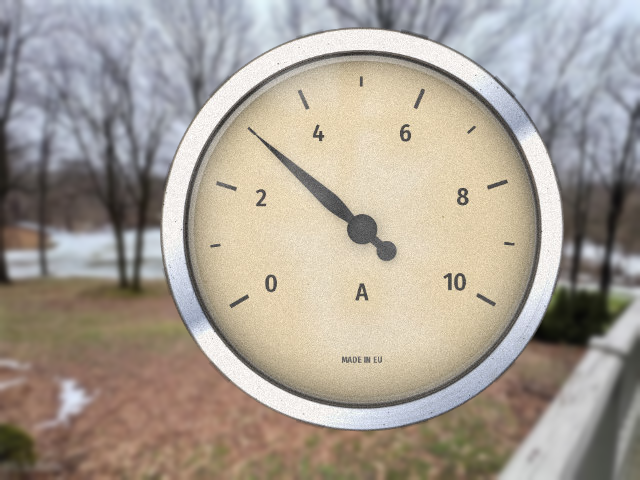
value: 3
